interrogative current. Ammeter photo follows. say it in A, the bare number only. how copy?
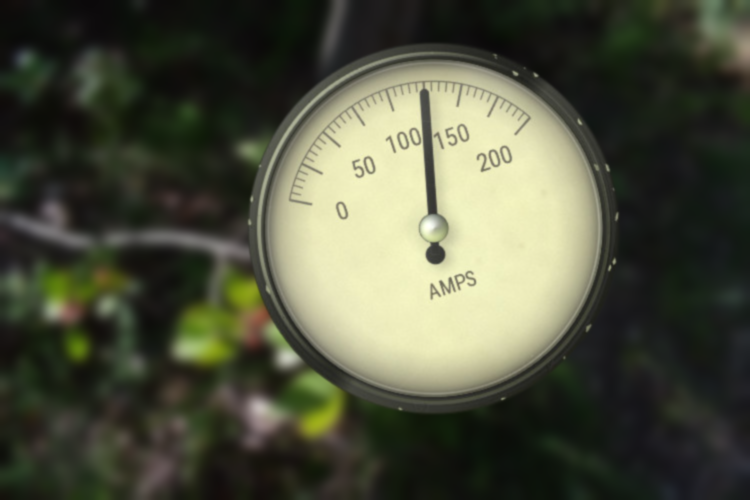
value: 125
